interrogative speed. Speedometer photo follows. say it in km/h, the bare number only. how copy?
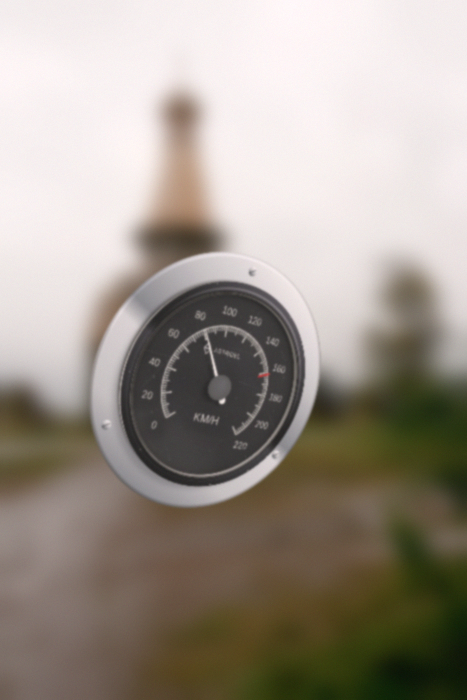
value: 80
